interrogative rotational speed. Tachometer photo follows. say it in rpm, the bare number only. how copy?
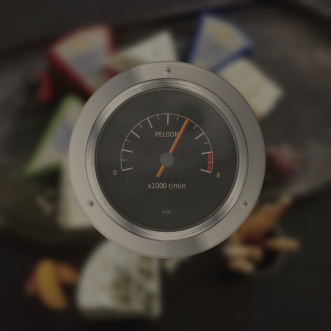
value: 5000
